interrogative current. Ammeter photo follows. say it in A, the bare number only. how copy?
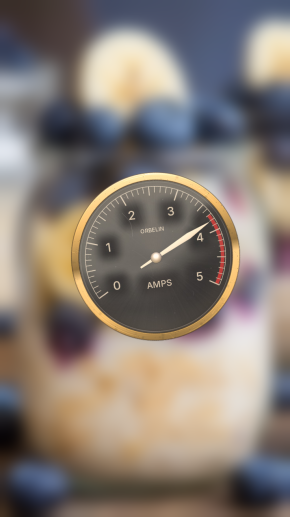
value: 3.8
